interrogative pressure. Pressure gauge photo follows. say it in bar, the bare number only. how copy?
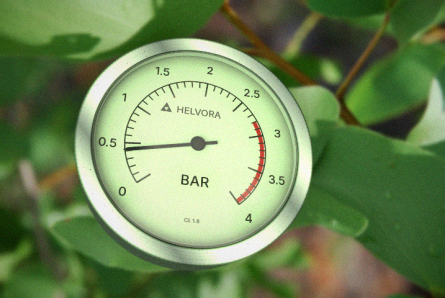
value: 0.4
